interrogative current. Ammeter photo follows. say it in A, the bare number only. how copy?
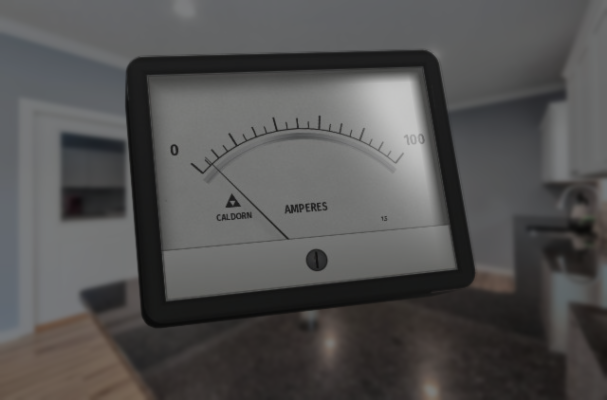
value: 5
